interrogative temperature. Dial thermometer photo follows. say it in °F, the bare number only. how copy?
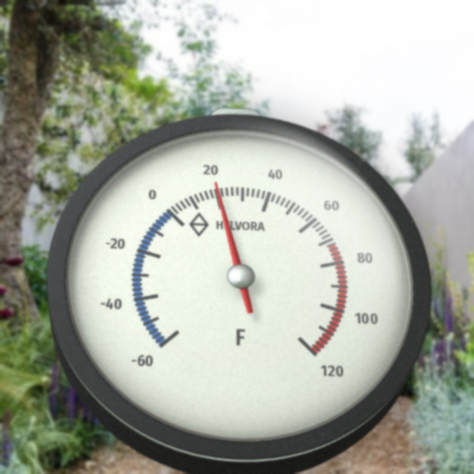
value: 20
